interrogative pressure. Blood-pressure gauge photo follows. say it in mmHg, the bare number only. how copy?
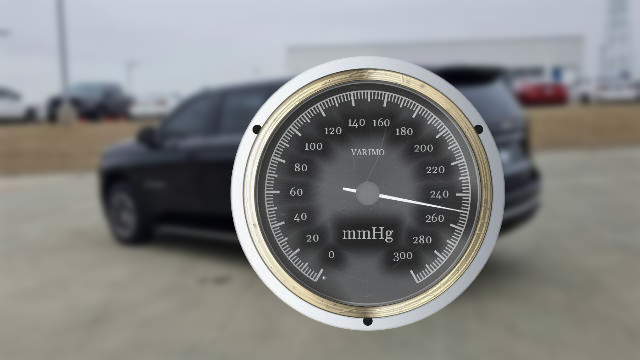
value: 250
